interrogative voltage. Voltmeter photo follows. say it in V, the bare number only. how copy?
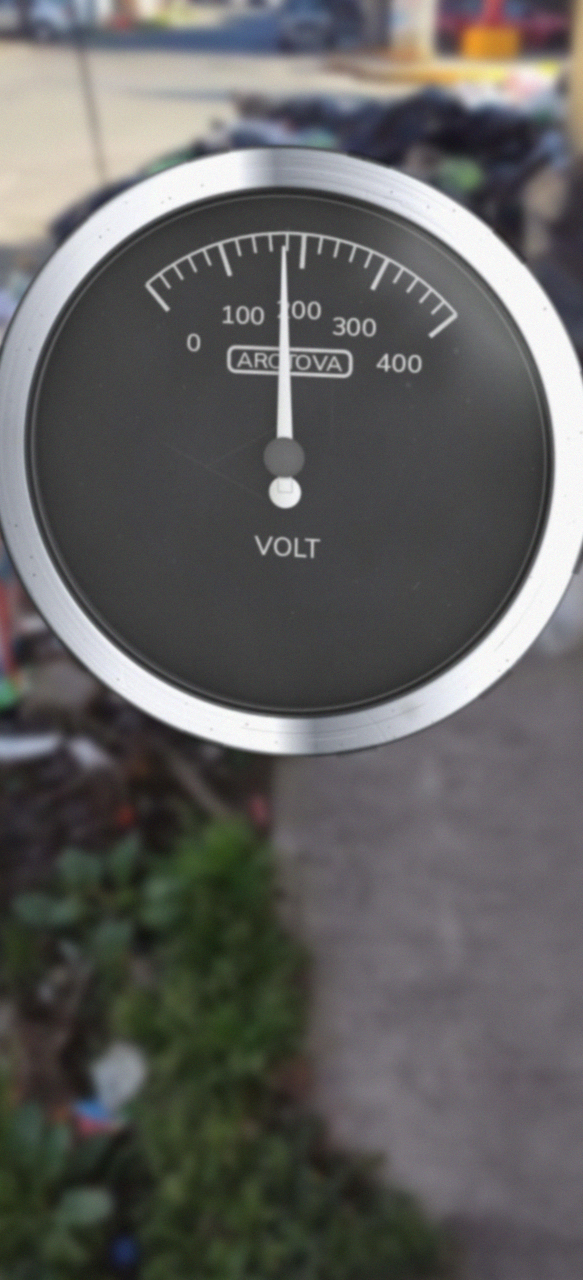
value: 180
